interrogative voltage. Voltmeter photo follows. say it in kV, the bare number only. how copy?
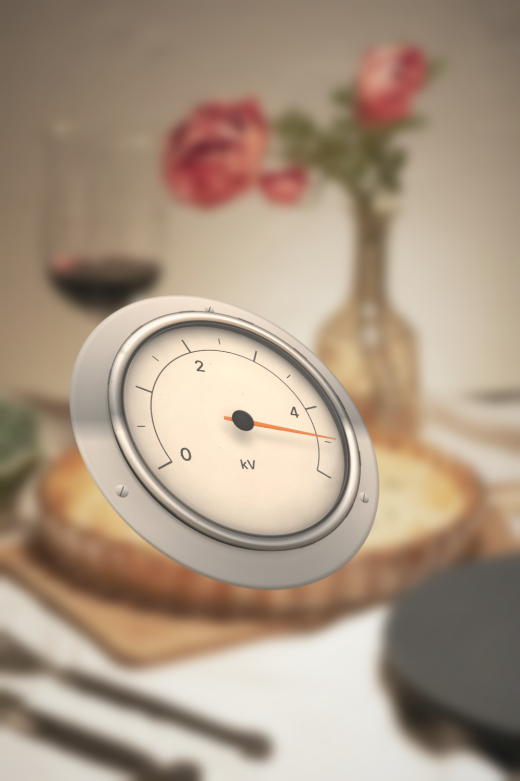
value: 4.5
